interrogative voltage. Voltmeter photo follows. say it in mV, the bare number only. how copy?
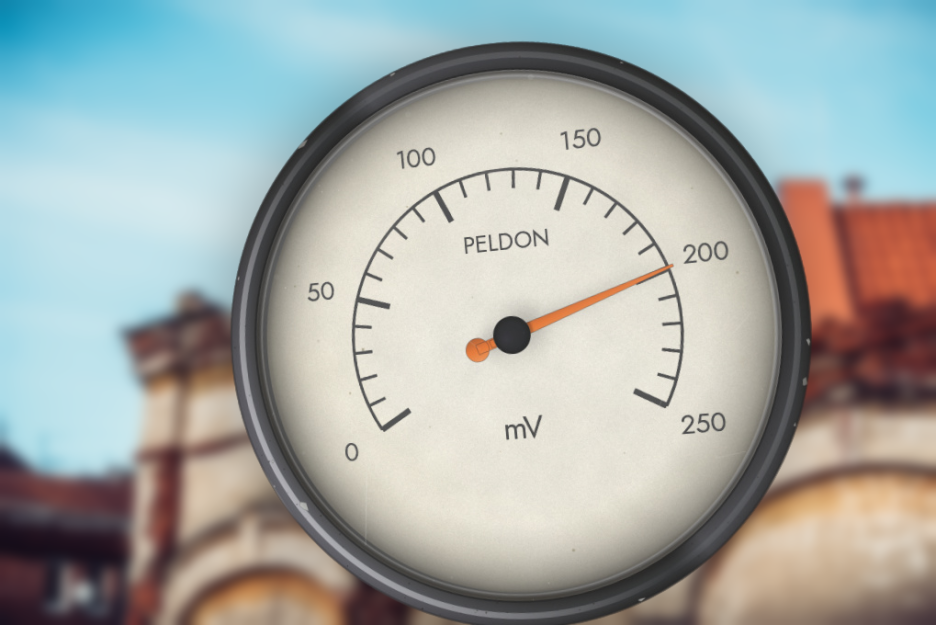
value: 200
